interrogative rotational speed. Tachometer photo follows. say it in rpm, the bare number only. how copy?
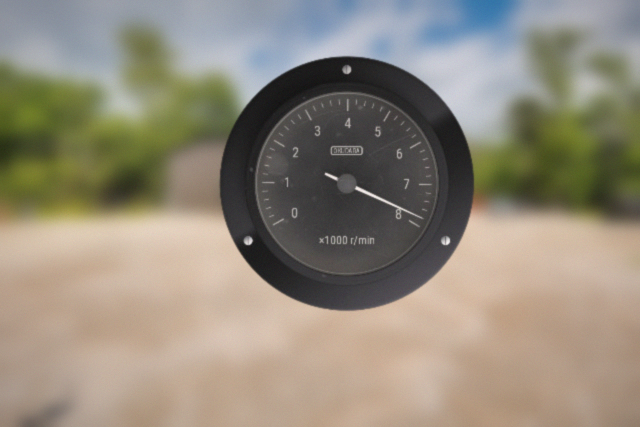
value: 7800
